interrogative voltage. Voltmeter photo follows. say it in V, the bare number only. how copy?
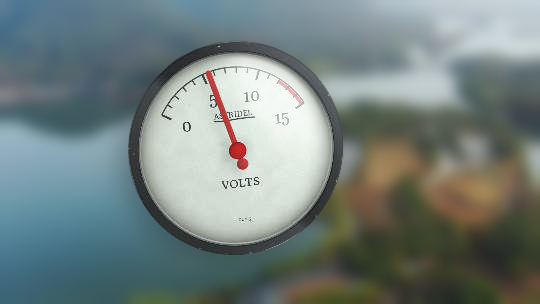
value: 5.5
